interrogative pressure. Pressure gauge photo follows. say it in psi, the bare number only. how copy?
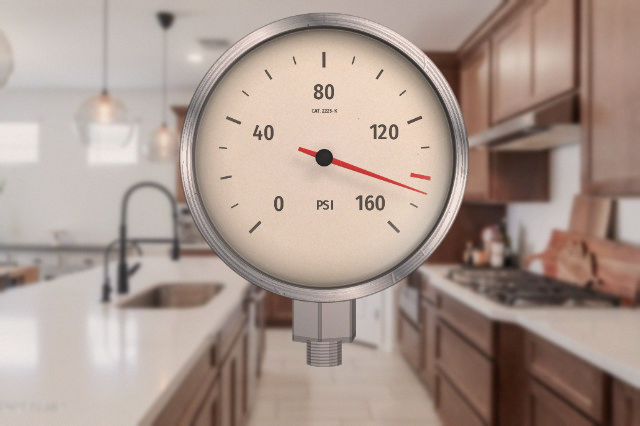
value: 145
